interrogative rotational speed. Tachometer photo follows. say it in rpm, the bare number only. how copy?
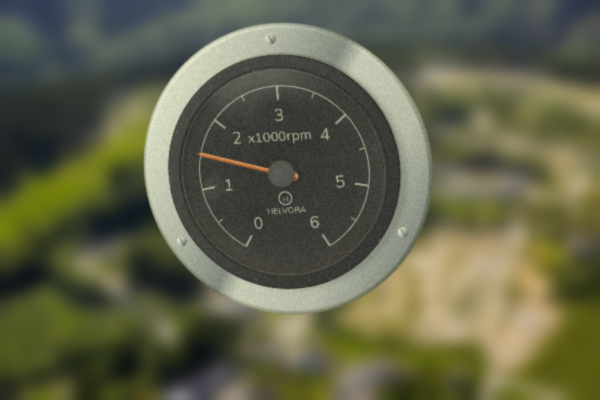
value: 1500
